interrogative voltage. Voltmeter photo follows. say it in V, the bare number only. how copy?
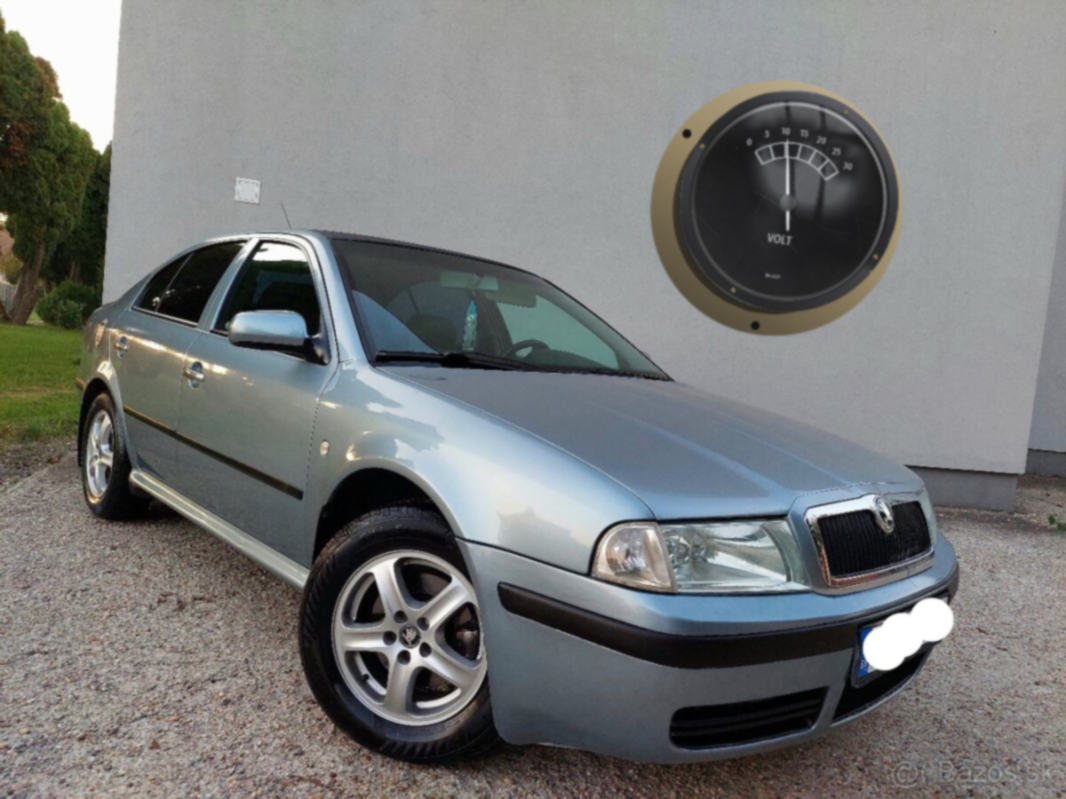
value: 10
